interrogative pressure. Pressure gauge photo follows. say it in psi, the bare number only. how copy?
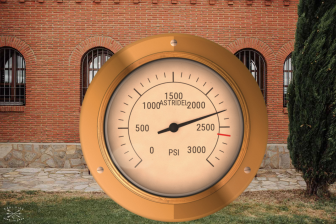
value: 2300
